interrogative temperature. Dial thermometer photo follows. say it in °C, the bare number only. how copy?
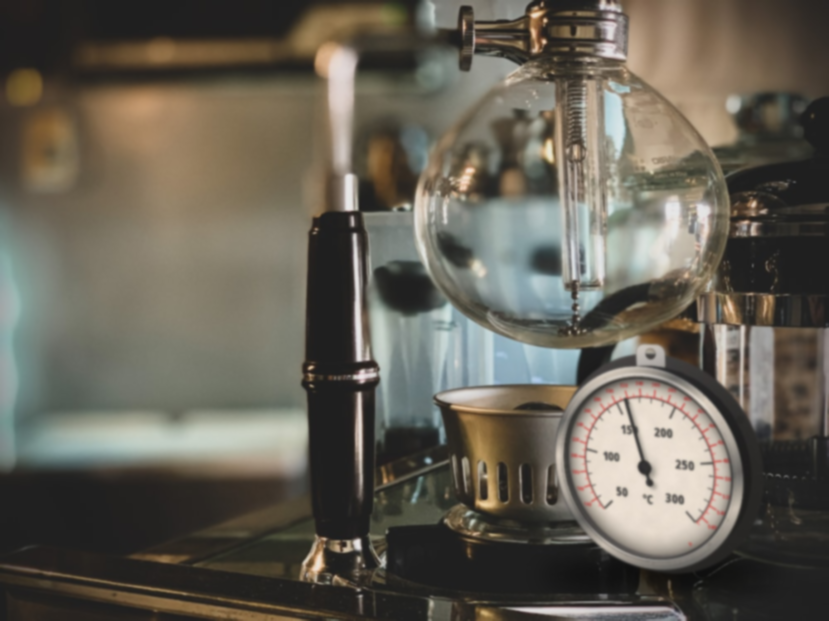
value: 160
